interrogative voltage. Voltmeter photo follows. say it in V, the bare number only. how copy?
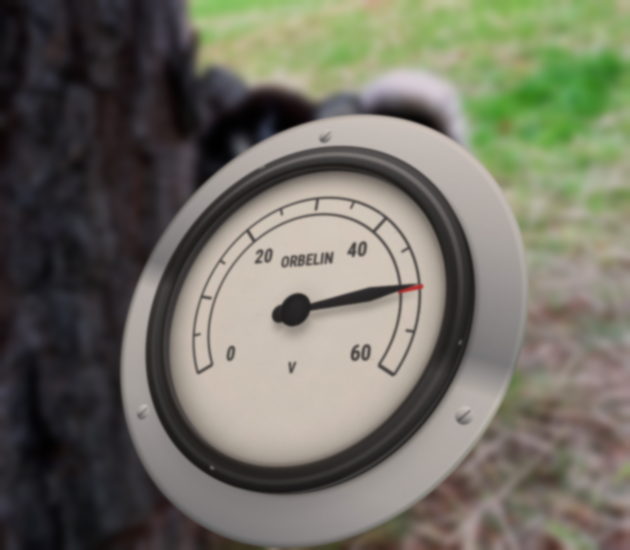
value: 50
